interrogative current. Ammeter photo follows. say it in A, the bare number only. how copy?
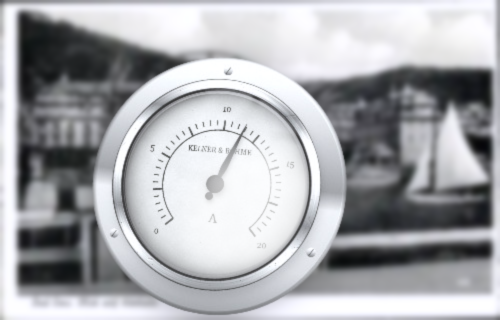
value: 11.5
